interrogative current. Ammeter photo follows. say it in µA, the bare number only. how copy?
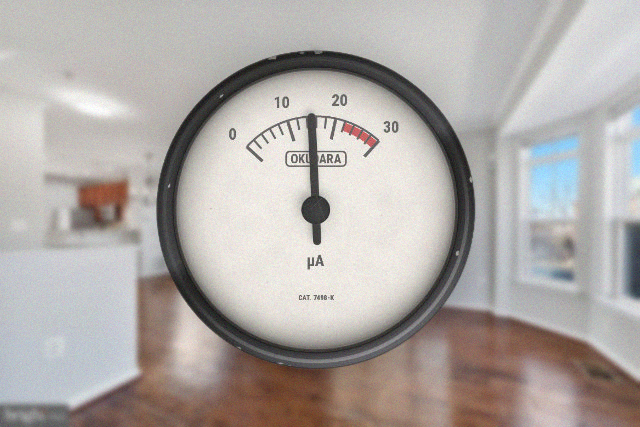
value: 15
